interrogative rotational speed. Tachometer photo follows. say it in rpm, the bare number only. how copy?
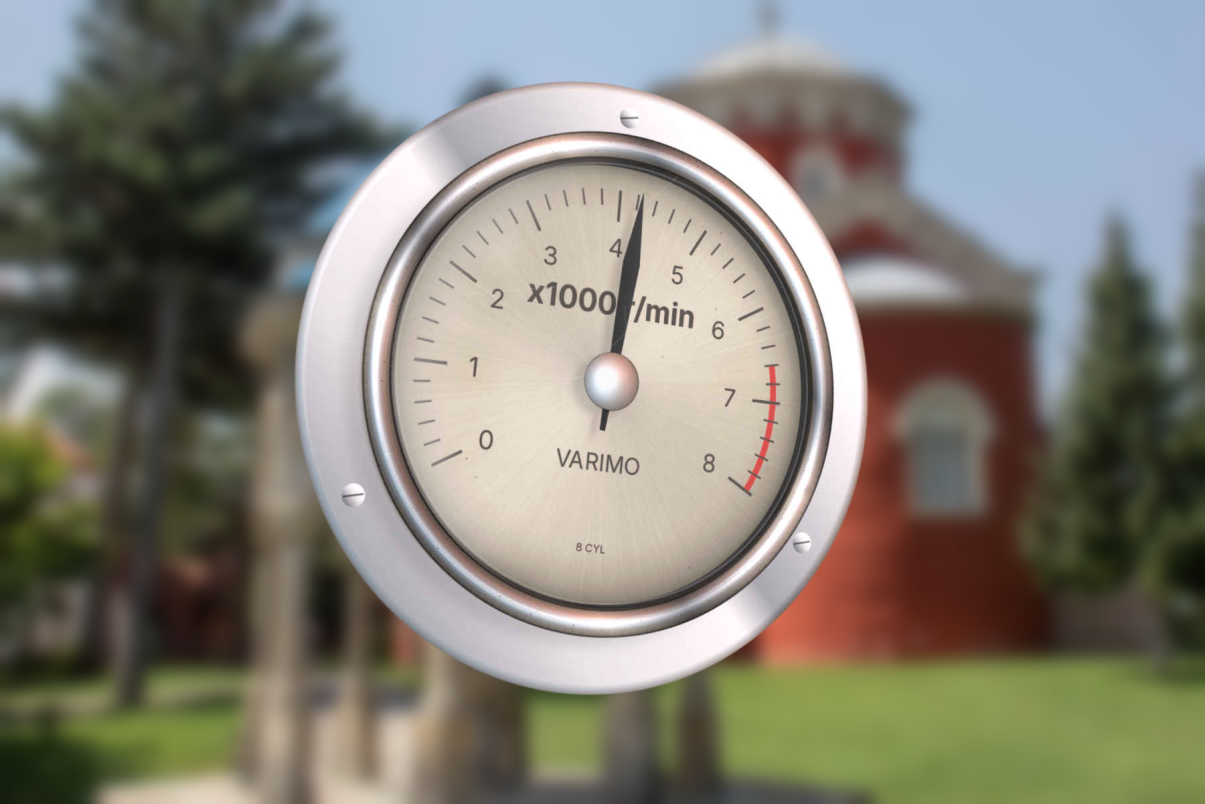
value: 4200
